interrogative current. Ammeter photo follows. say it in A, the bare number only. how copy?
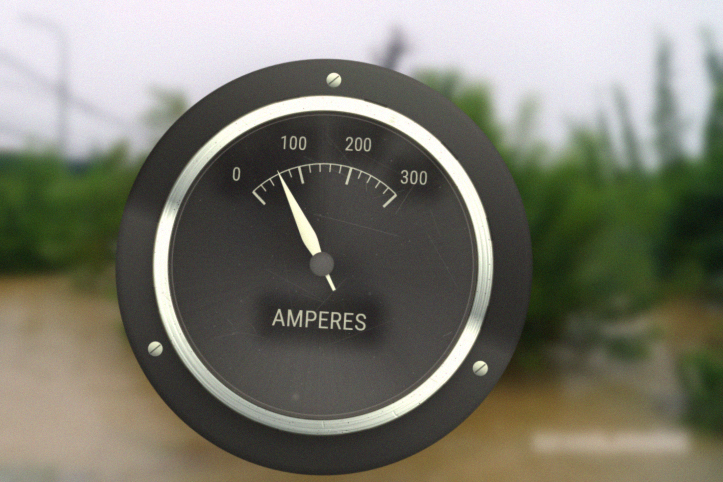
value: 60
